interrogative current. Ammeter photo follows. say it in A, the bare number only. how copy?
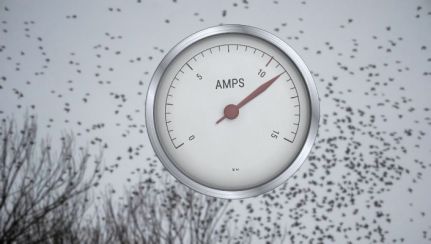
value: 11
